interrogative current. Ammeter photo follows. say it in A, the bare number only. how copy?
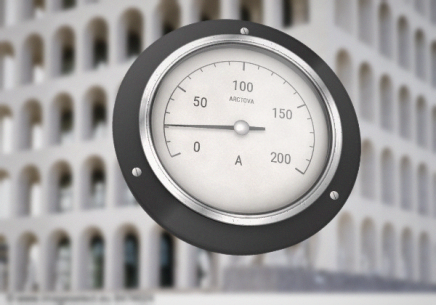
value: 20
